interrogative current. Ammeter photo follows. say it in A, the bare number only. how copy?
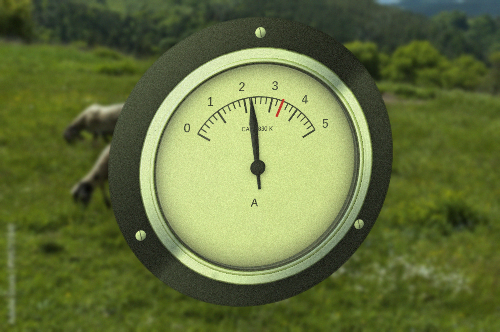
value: 2.2
